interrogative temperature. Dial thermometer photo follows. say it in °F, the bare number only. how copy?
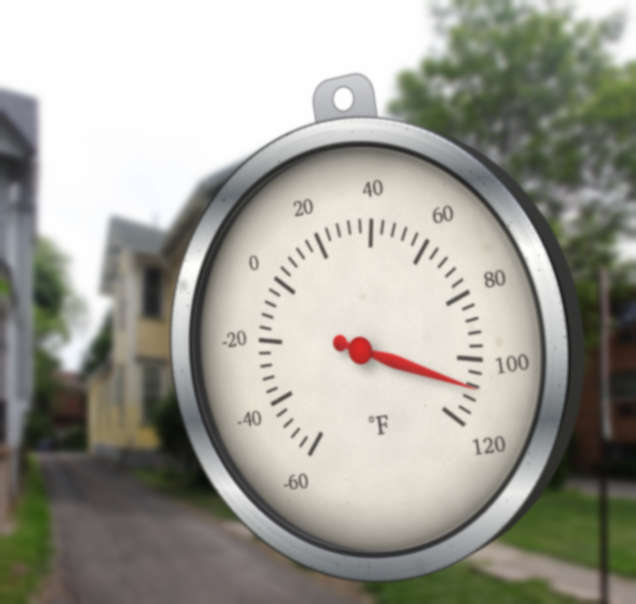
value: 108
